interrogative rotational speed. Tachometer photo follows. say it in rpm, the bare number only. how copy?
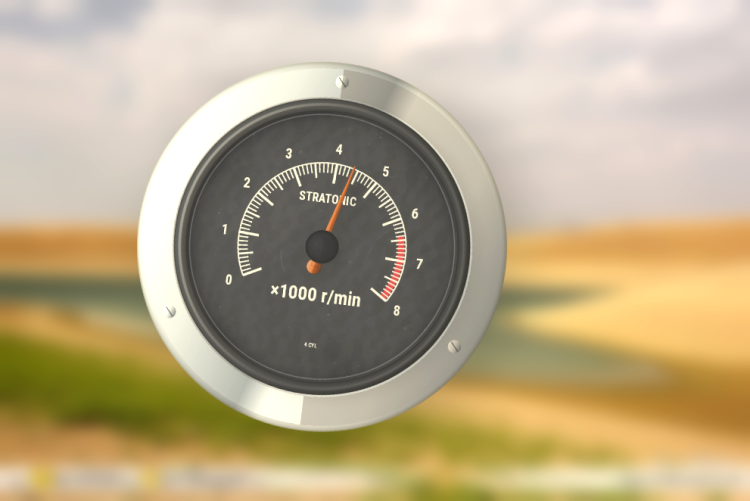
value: 4400
